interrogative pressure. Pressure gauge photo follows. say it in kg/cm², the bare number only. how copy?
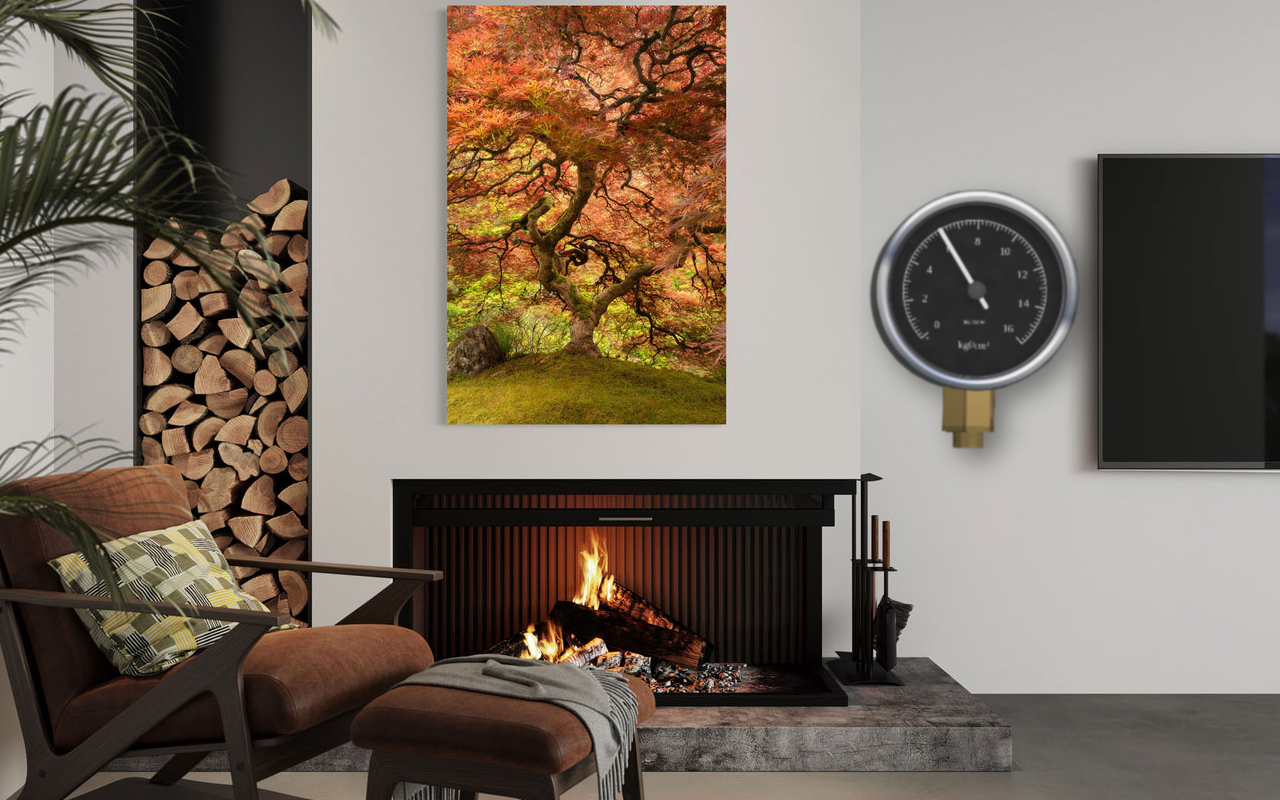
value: 6
